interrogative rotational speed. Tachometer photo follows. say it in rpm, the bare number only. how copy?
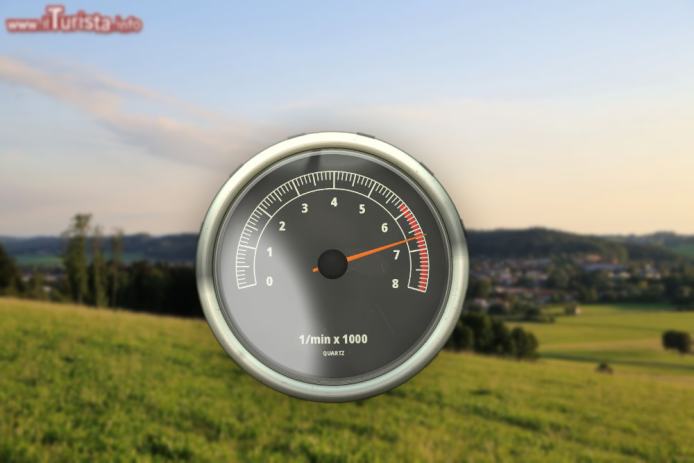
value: 6700
